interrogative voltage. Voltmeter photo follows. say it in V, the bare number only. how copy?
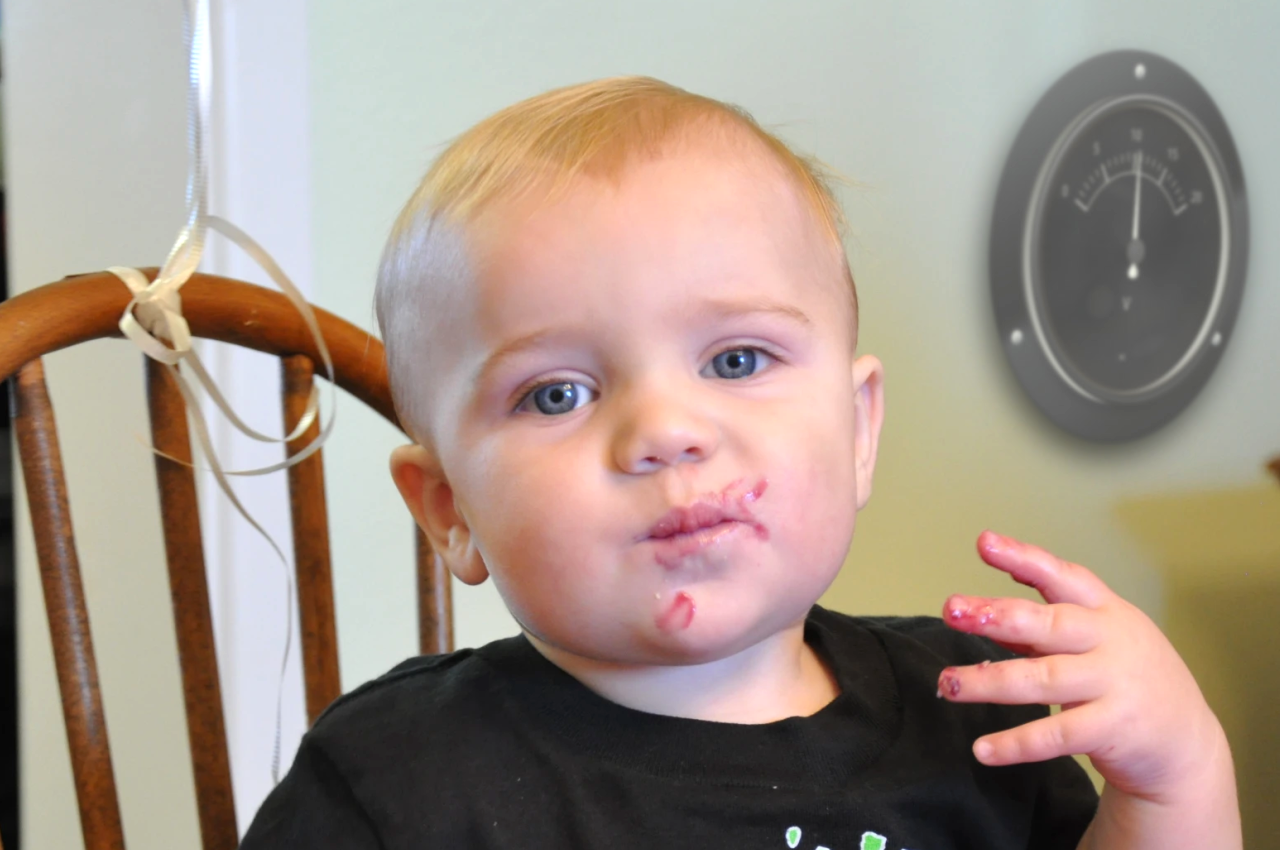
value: 10
